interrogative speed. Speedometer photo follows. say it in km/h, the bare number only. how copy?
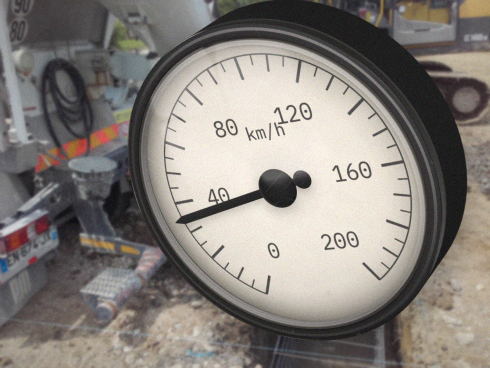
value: 35
